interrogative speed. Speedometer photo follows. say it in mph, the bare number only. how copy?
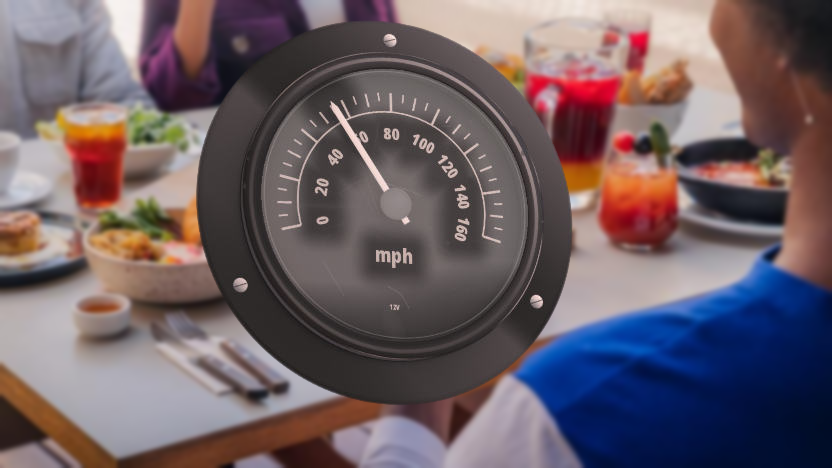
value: 55
